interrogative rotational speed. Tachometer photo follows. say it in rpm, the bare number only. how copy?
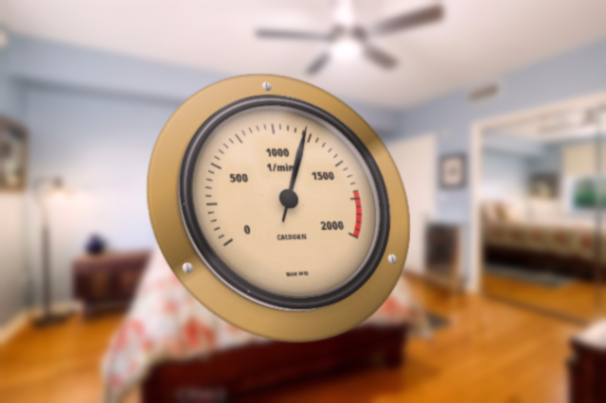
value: 1200
